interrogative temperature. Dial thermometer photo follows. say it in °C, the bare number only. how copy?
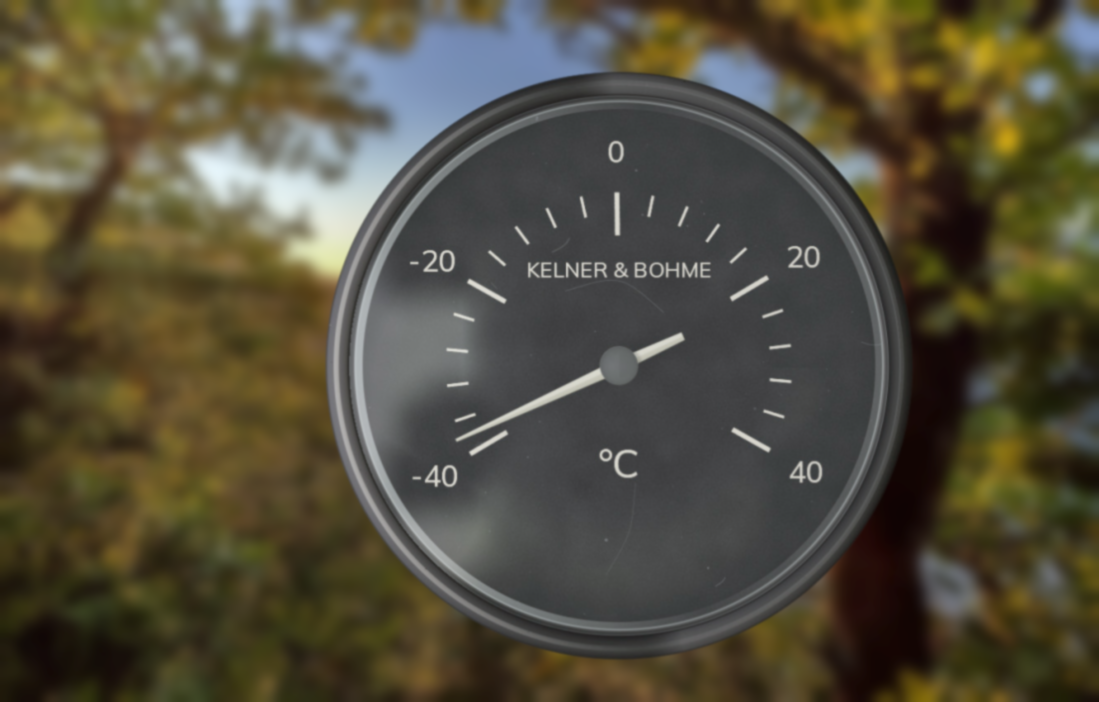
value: -38
